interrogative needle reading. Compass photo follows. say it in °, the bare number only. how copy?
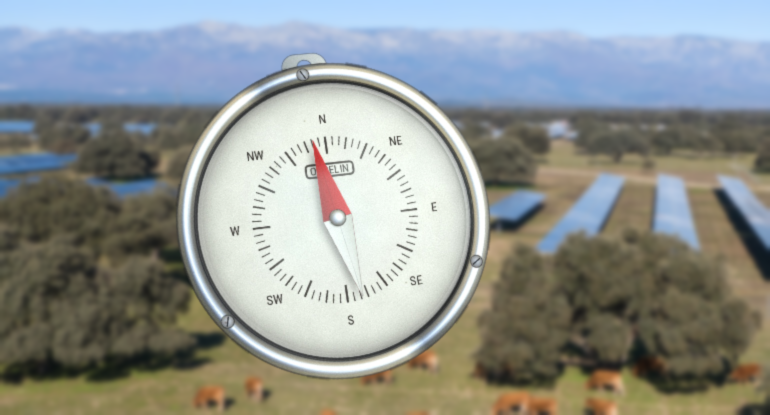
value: 350
